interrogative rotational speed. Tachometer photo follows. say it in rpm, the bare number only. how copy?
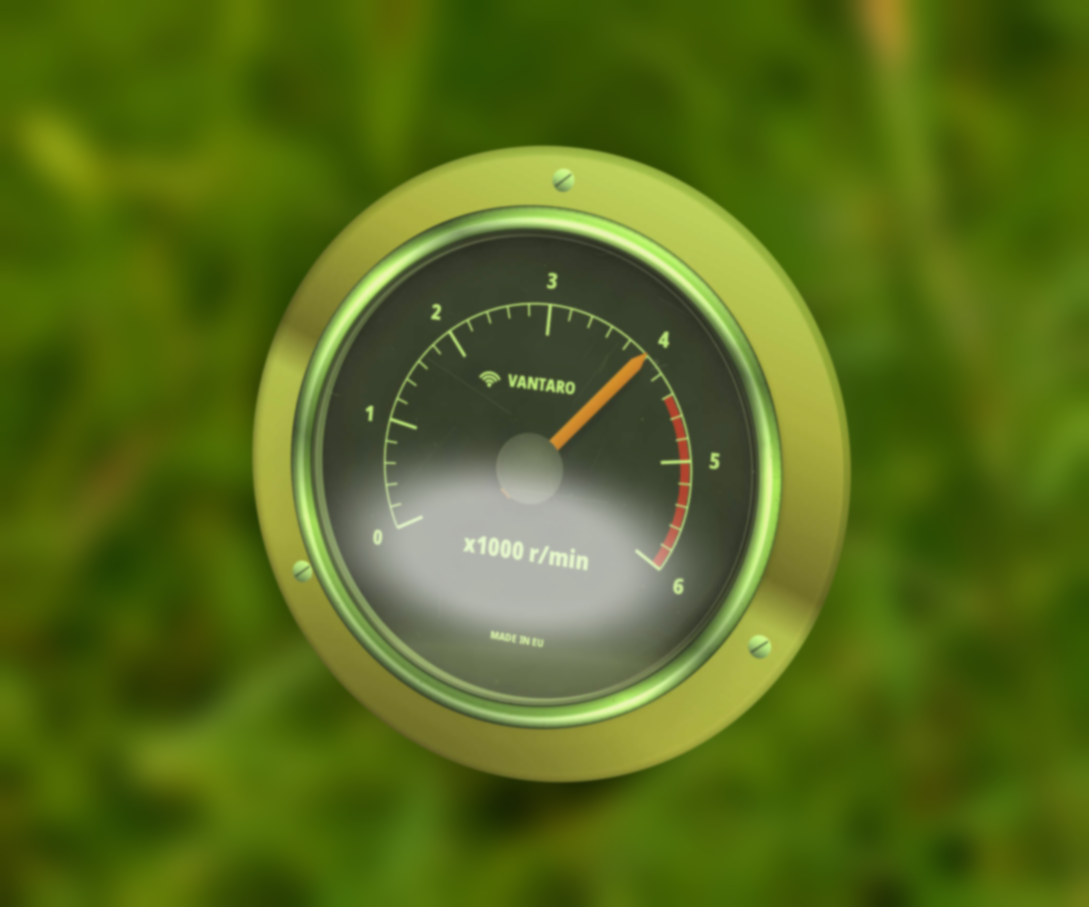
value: 4000
